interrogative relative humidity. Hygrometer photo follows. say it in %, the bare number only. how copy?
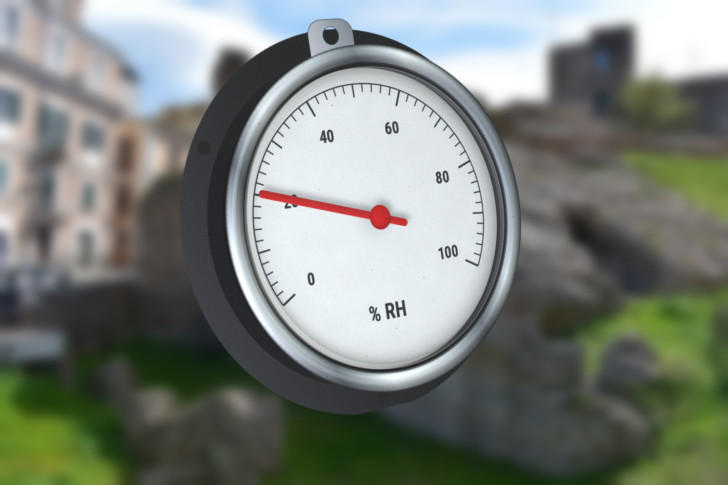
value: 20
